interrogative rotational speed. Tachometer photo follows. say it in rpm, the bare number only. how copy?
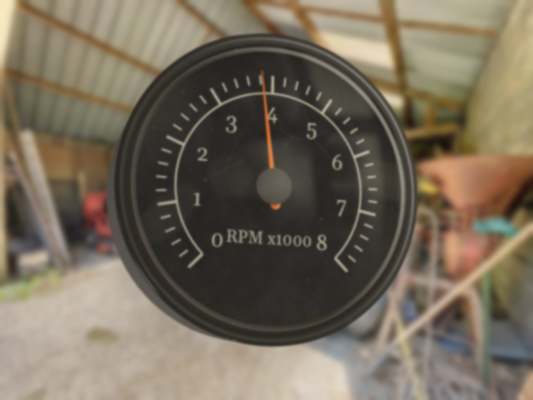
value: 3800
